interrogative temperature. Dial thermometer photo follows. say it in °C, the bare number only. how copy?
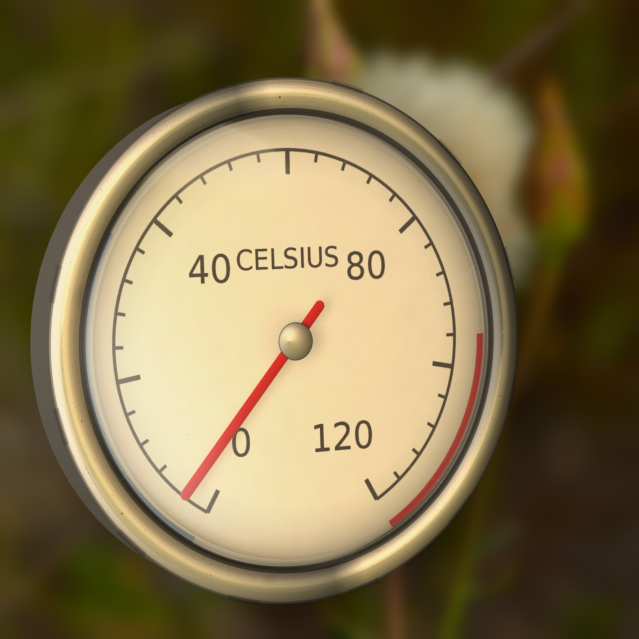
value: 4
